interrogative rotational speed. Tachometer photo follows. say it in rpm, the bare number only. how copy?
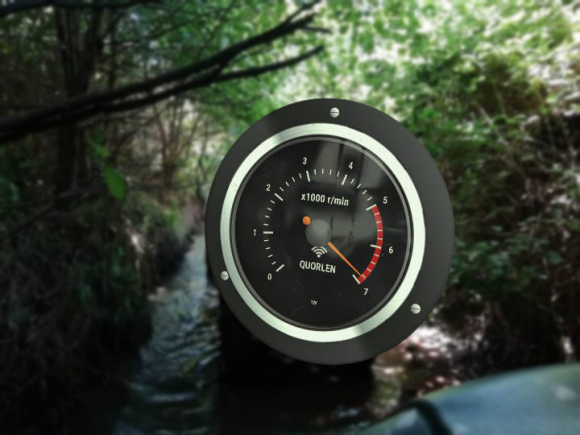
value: 6800
